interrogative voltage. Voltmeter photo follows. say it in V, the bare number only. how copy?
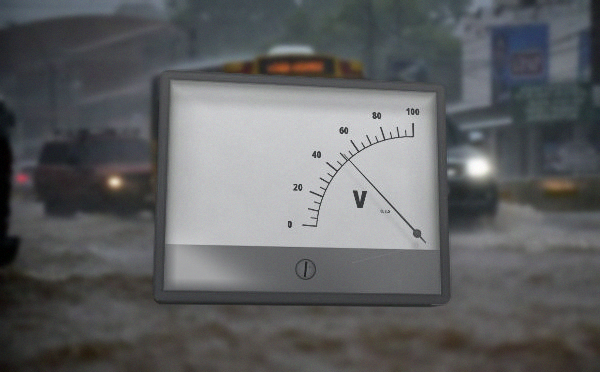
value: 50
